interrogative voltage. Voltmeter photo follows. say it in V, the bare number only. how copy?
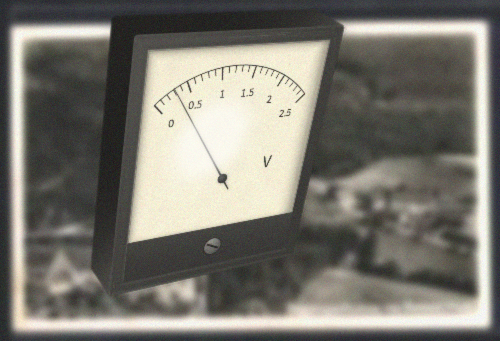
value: 0.3
